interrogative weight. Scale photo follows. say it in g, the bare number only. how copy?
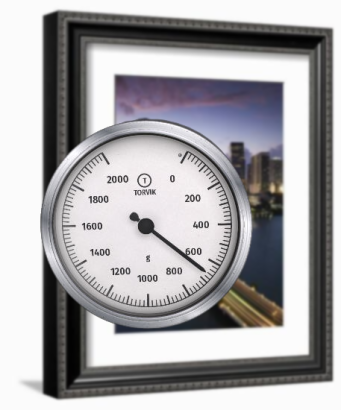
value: 660
